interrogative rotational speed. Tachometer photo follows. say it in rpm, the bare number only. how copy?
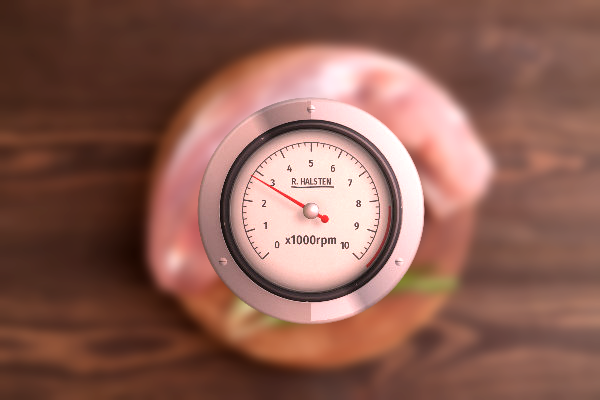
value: 2800
